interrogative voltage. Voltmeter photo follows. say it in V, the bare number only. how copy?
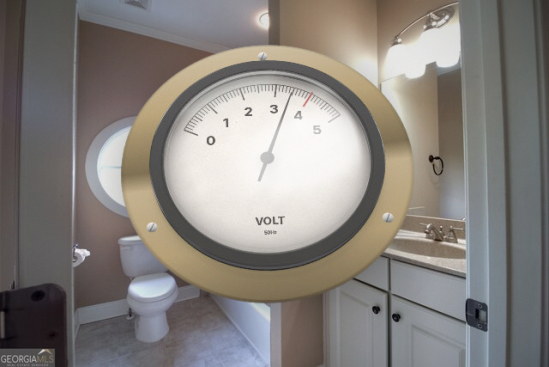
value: 3.5
